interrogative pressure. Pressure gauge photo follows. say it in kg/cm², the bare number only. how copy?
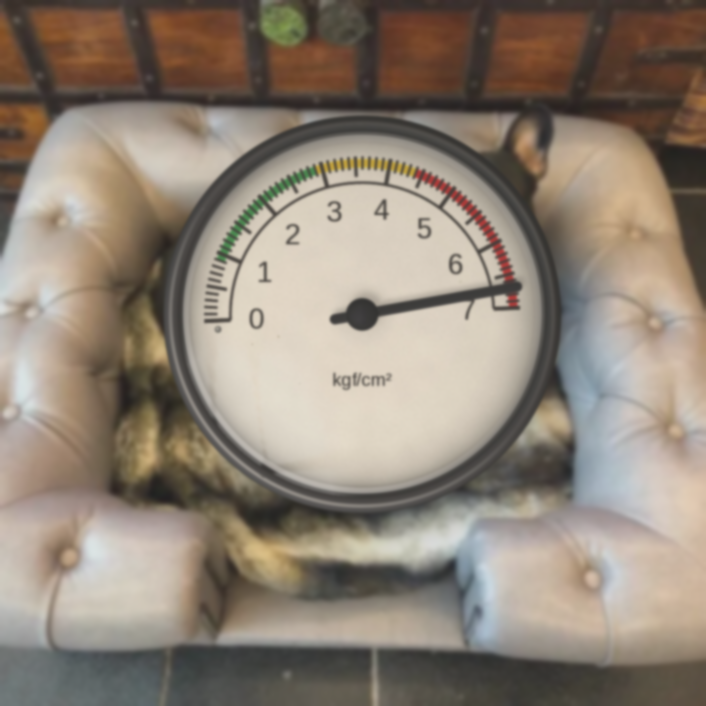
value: 6.7
